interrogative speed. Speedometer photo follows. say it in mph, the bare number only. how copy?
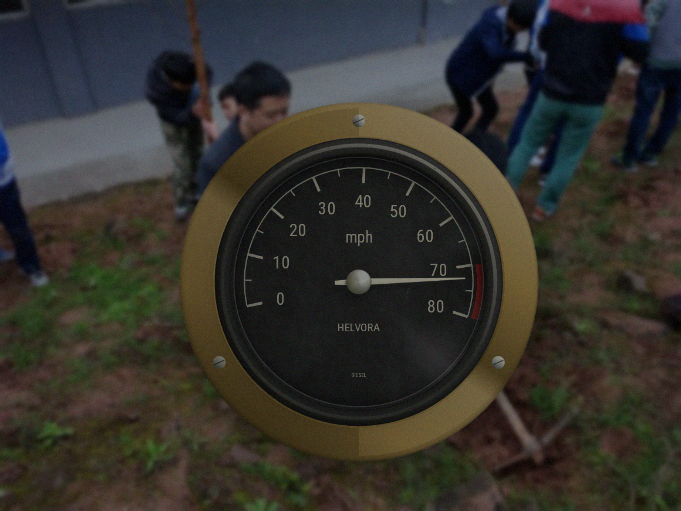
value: 72.5
